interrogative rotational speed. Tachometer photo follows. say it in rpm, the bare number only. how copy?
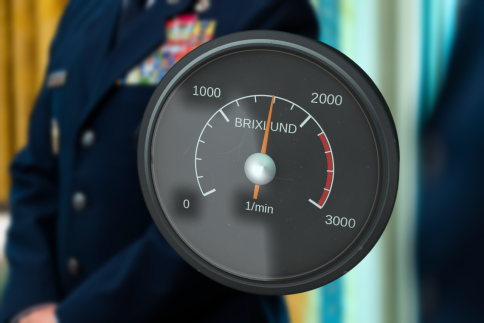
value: 1600
